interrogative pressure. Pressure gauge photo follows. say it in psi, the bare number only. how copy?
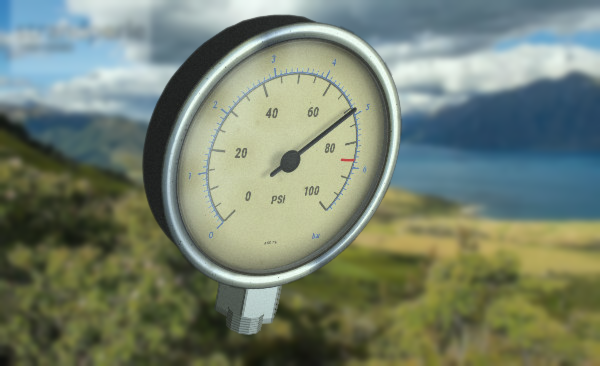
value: 70
